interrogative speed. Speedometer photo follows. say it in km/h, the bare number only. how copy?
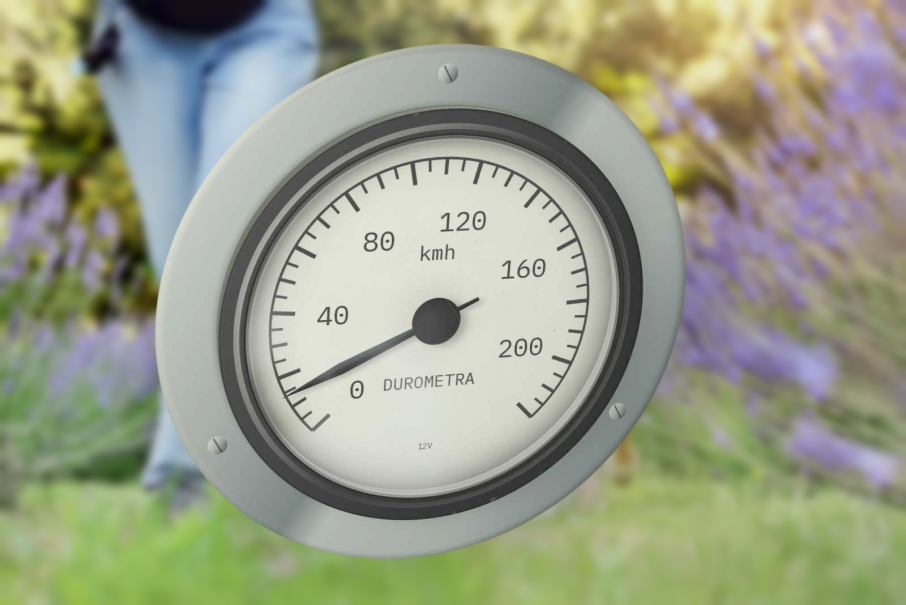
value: 15
